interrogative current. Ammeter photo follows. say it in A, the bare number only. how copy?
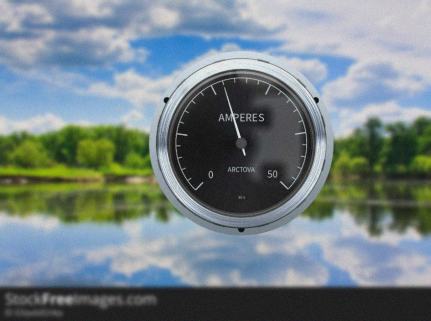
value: 22
